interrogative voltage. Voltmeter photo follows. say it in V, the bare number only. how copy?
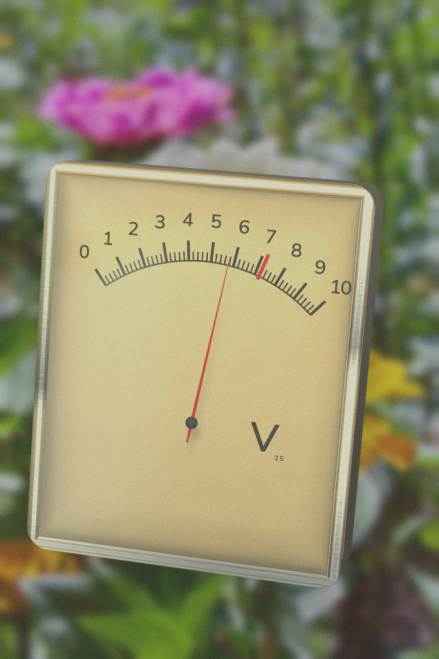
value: 5.8
